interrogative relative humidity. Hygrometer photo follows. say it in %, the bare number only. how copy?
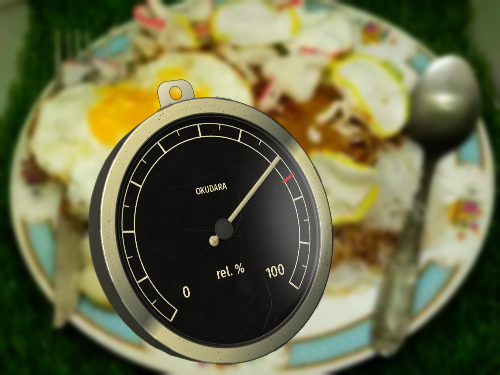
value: 70
